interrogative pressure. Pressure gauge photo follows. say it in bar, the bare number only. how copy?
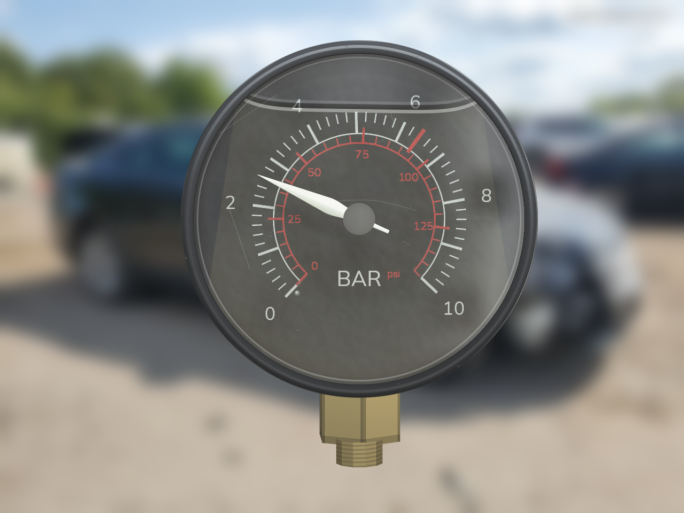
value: 2.6
